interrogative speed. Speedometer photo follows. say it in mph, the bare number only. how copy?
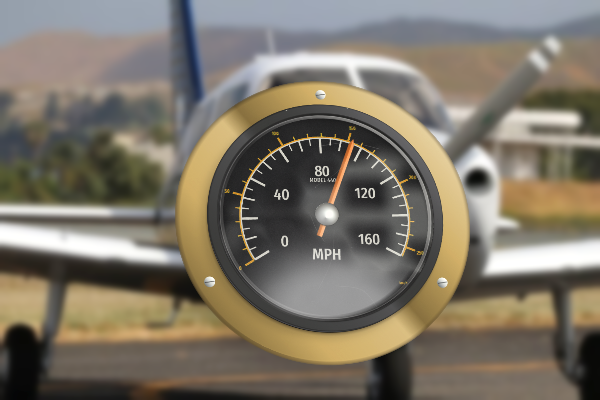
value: 95
